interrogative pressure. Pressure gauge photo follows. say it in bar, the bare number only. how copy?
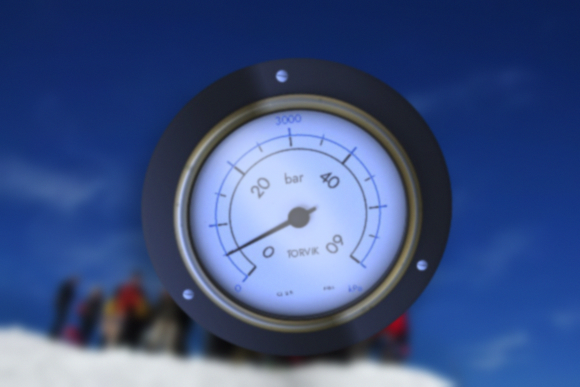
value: 5
